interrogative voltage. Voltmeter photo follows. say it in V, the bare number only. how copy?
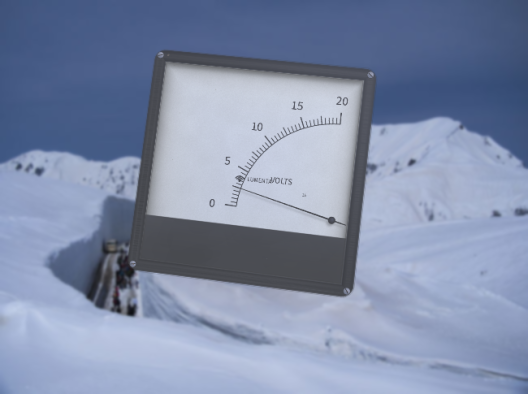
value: 2.5
